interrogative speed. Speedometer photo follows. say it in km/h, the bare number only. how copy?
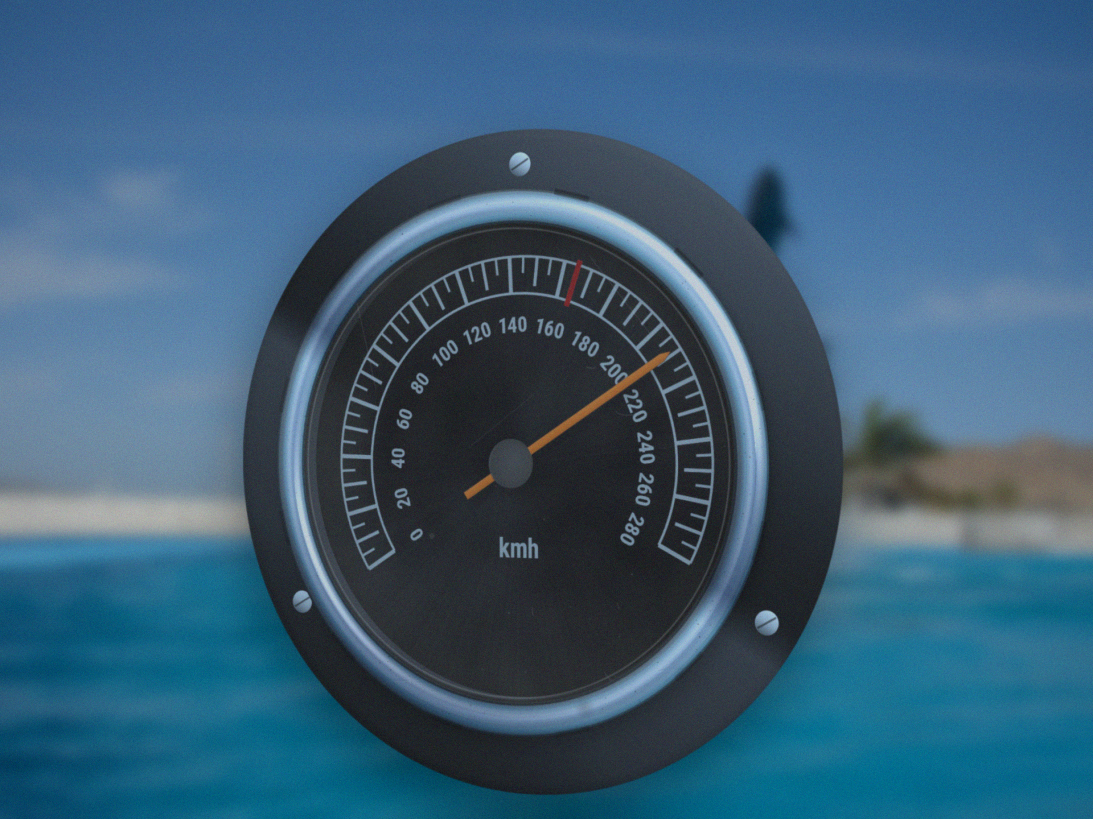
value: 210
